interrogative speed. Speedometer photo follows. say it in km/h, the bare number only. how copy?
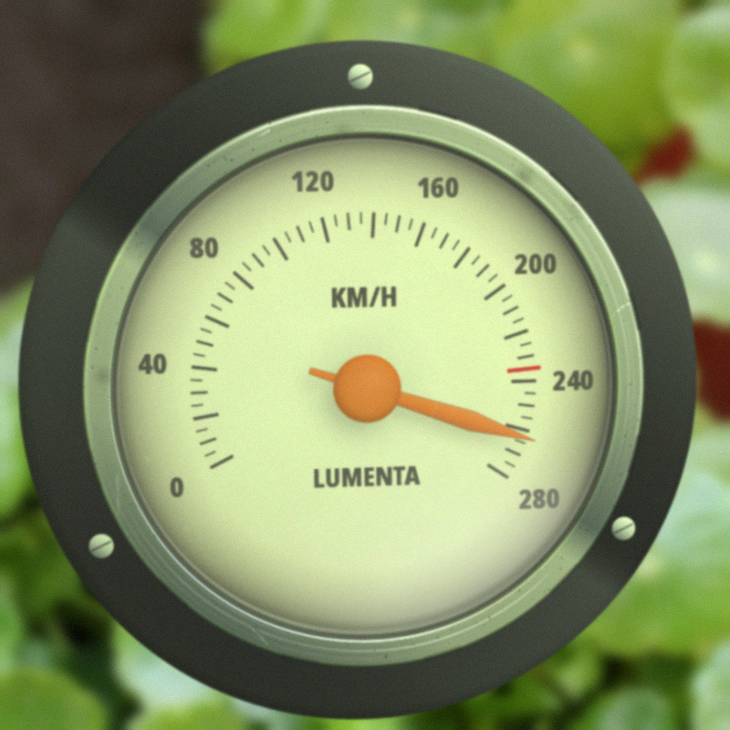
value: 262.5
